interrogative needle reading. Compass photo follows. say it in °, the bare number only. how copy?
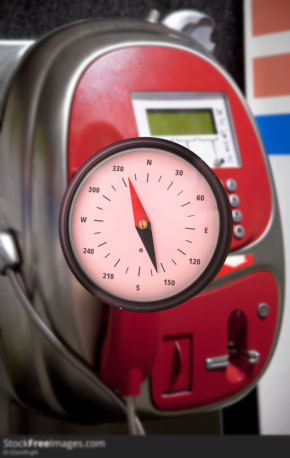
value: 337.5
